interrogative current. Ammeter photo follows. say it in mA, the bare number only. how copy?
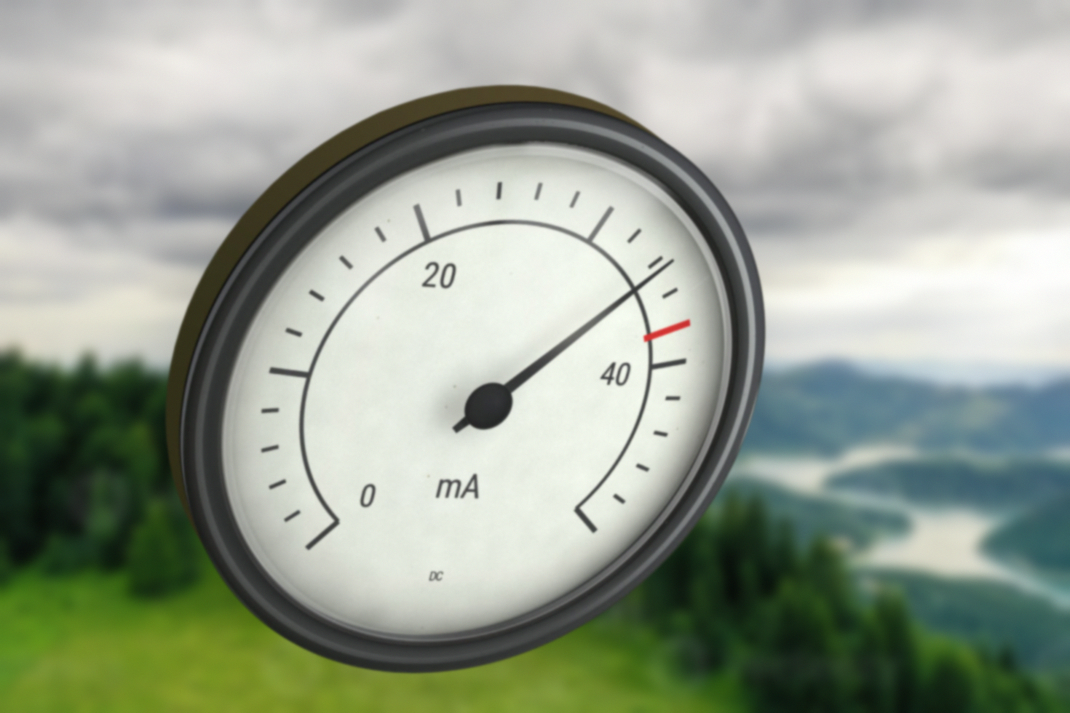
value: 34
